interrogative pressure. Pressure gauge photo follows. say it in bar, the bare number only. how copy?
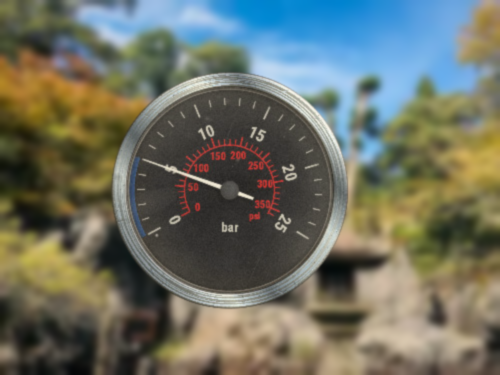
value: 5
